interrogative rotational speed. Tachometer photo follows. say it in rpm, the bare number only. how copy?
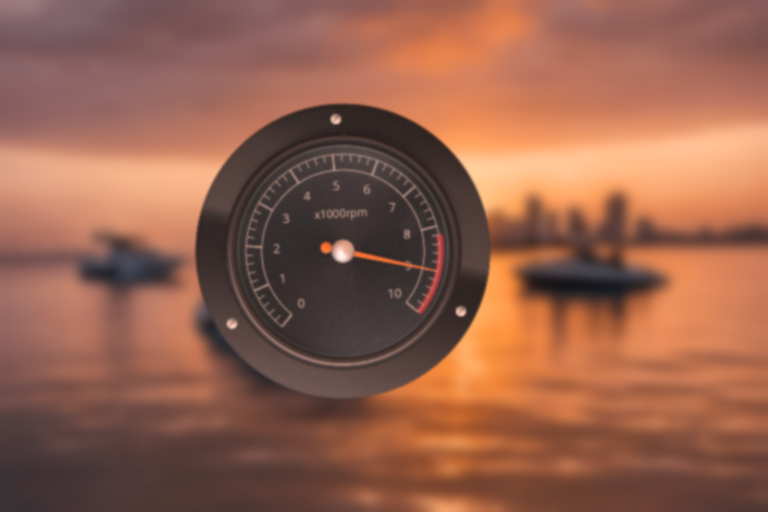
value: 9000
